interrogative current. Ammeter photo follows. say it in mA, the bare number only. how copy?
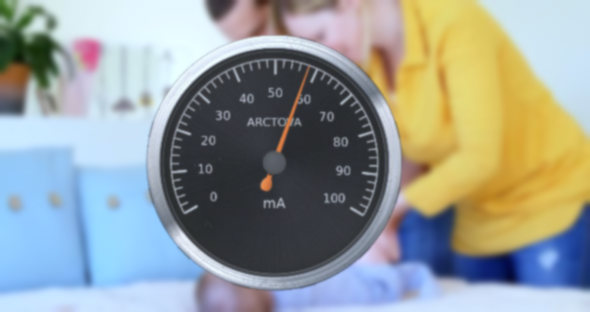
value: 58
